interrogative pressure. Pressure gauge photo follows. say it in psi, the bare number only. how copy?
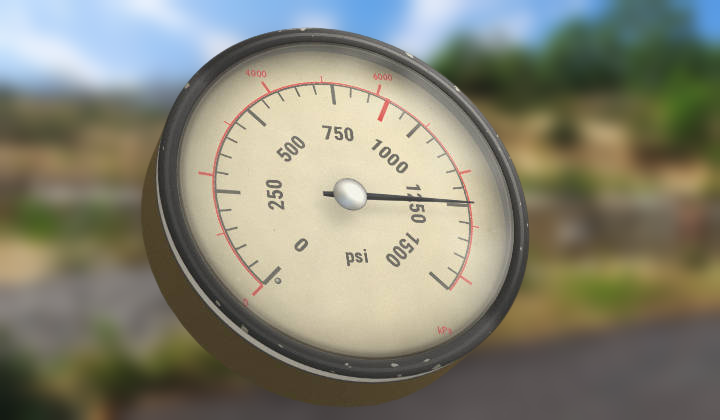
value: 1250
